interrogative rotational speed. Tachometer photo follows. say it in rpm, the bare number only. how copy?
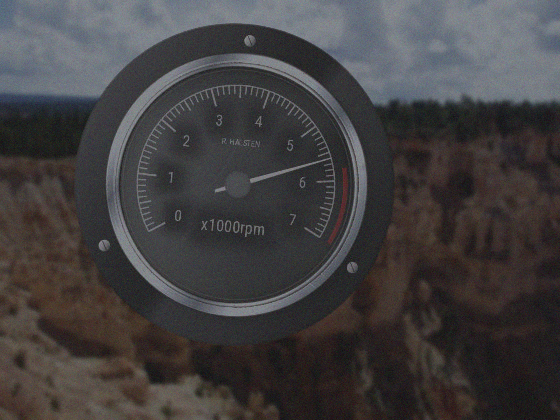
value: 5600
